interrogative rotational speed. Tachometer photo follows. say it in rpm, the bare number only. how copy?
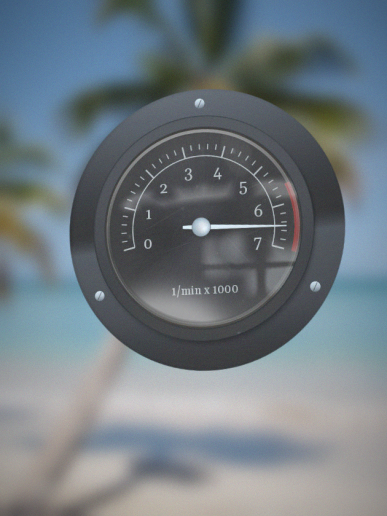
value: 6500
